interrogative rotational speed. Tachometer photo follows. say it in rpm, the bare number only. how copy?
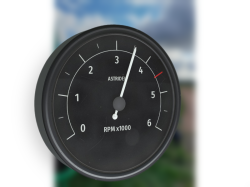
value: 3500
